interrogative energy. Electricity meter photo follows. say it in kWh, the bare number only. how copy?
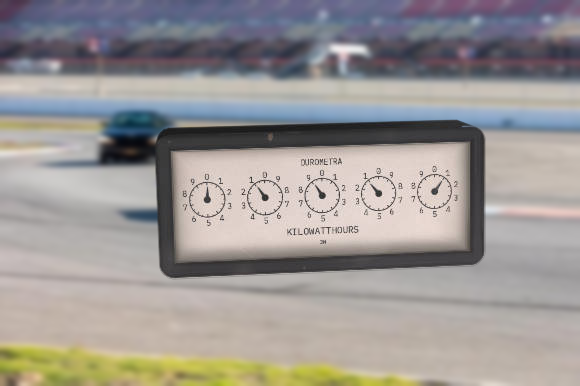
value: 911
